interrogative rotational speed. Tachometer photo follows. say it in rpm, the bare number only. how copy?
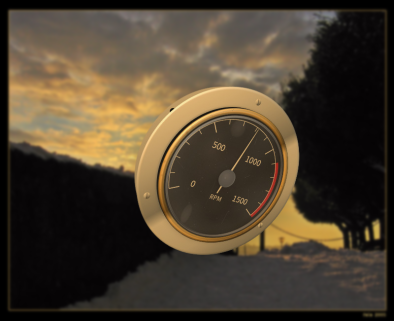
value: 800
